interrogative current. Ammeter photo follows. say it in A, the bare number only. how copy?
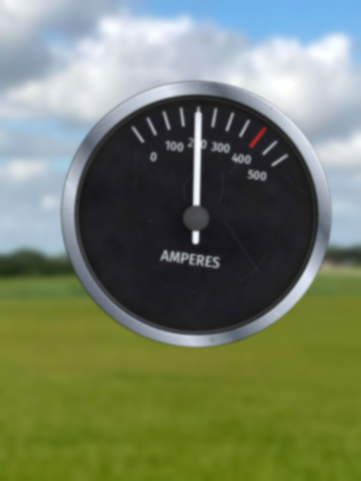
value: 200
